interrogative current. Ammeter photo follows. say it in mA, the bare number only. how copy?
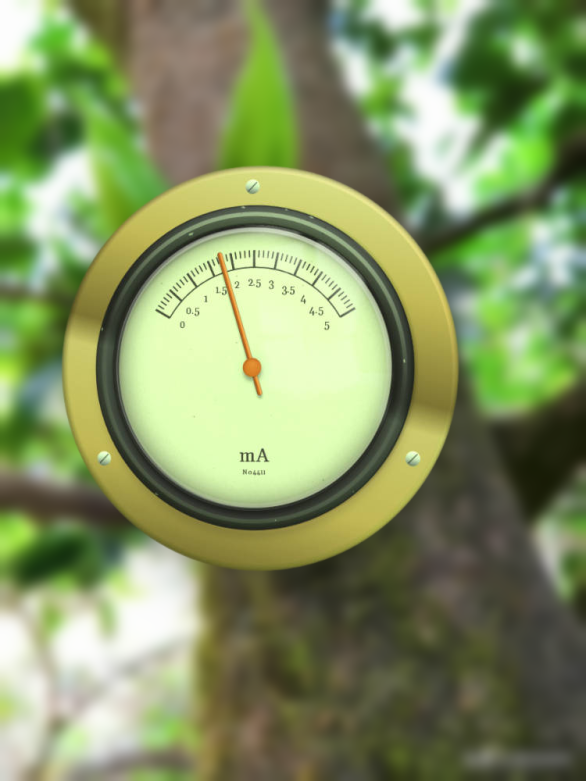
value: 1.8
